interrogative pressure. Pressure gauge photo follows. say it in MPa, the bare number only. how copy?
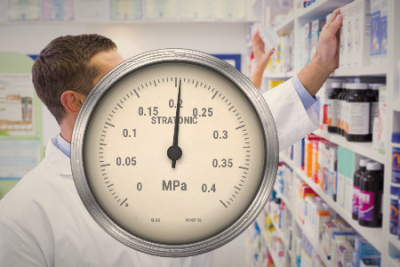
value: 0.205
